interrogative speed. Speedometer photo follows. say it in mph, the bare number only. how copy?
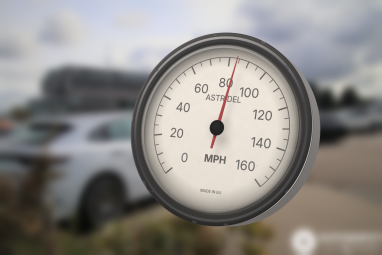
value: 85
